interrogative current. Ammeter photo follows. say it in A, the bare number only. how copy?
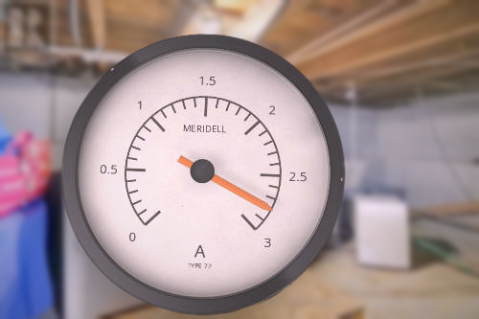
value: 2.8
